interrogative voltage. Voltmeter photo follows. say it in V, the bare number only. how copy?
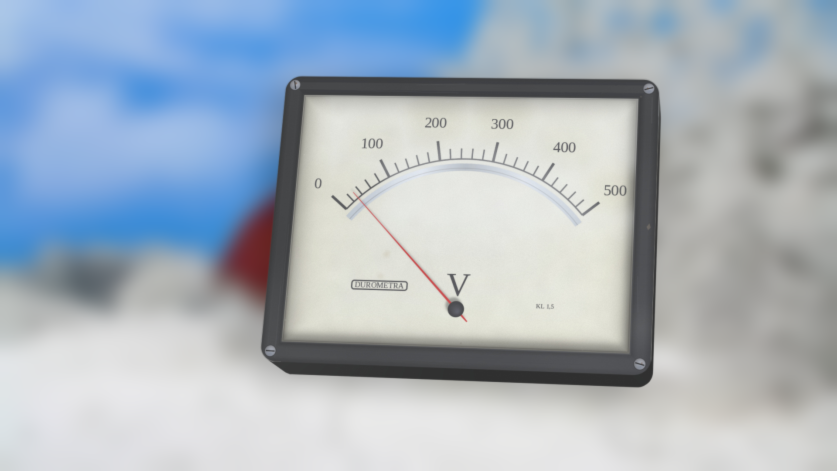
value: 30
